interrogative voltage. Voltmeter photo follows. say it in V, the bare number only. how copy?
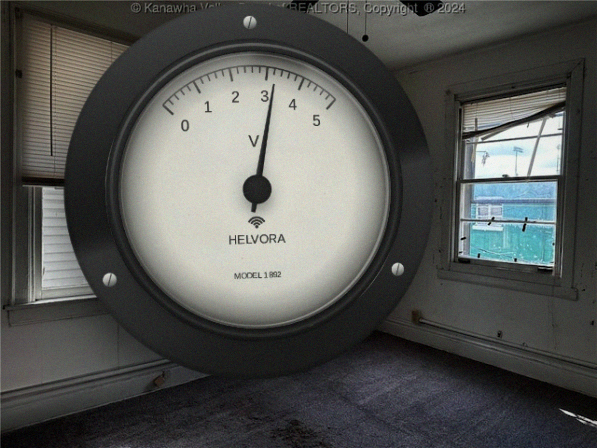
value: 3.2
